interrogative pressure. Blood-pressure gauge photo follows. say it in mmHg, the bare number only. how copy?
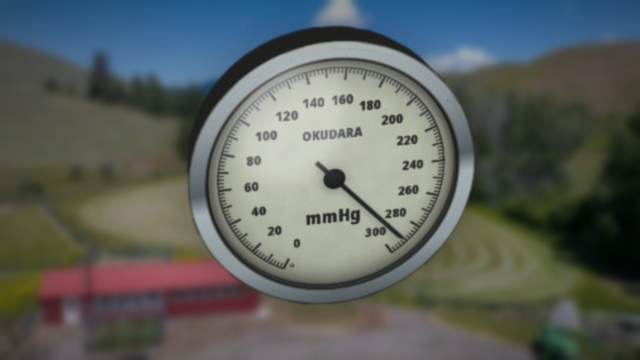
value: 290
